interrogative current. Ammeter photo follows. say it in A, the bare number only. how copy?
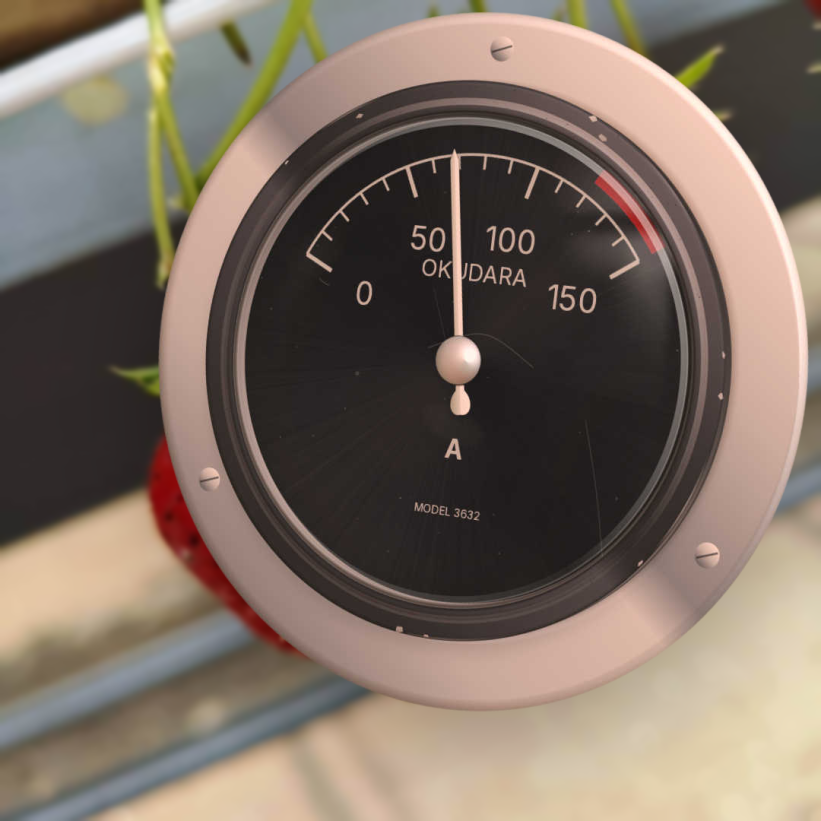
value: 70
